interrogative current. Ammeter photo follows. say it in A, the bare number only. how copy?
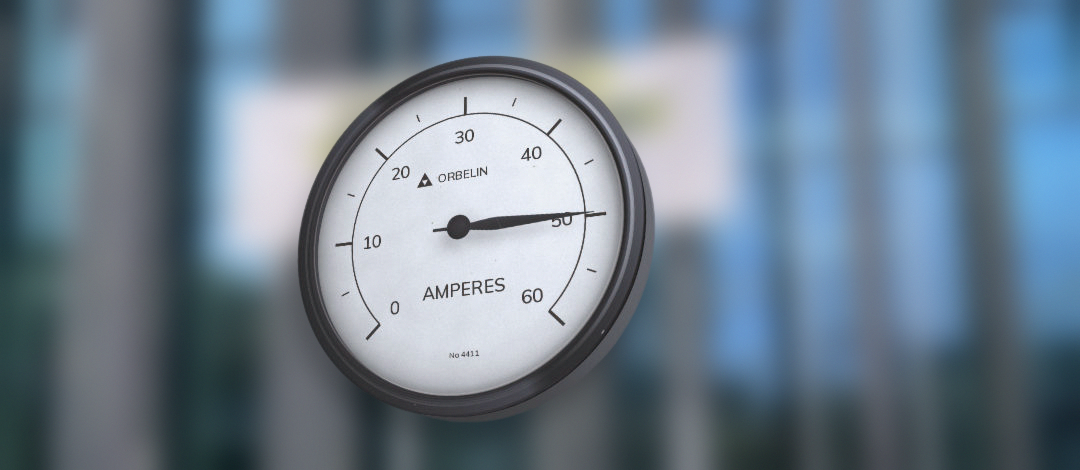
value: 50
